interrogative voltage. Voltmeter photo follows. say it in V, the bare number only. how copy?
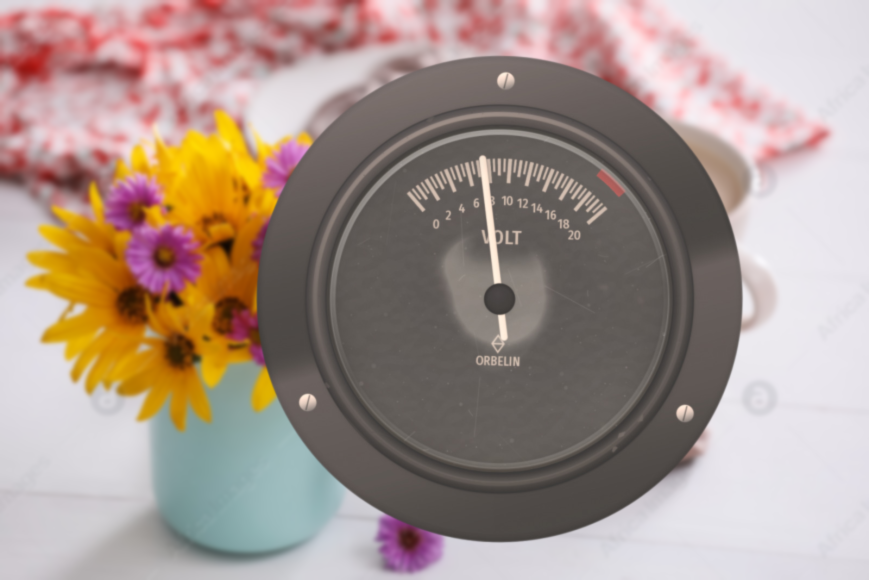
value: 7.5
